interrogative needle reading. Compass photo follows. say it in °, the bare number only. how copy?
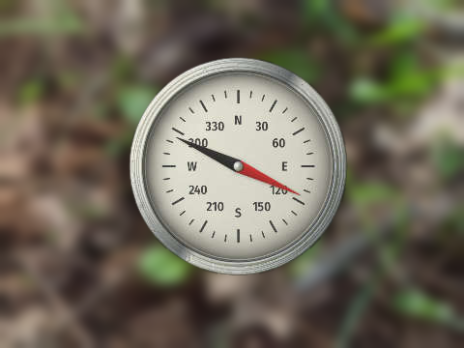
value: 115
